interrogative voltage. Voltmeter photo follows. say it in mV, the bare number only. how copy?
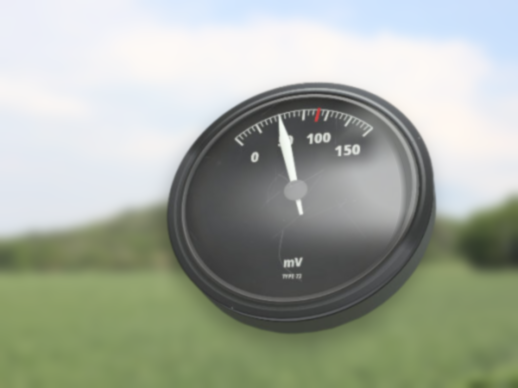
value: 50
